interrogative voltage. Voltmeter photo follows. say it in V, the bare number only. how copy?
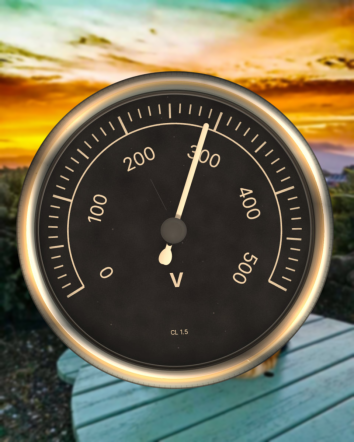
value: 290
